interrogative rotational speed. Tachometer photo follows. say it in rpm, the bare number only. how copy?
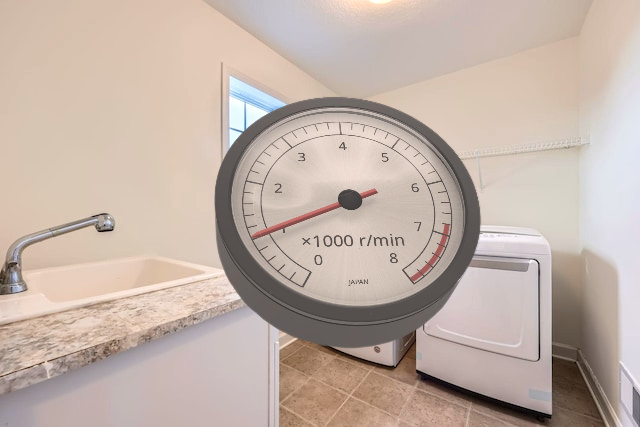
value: 1000
